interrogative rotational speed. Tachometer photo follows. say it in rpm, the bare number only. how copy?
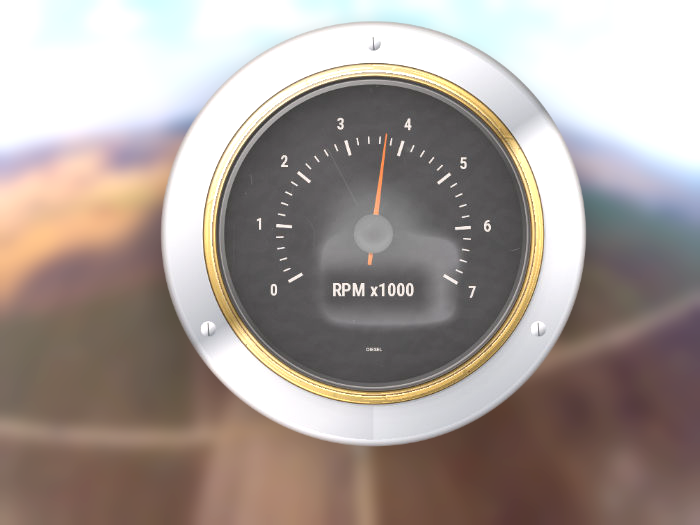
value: 3700
